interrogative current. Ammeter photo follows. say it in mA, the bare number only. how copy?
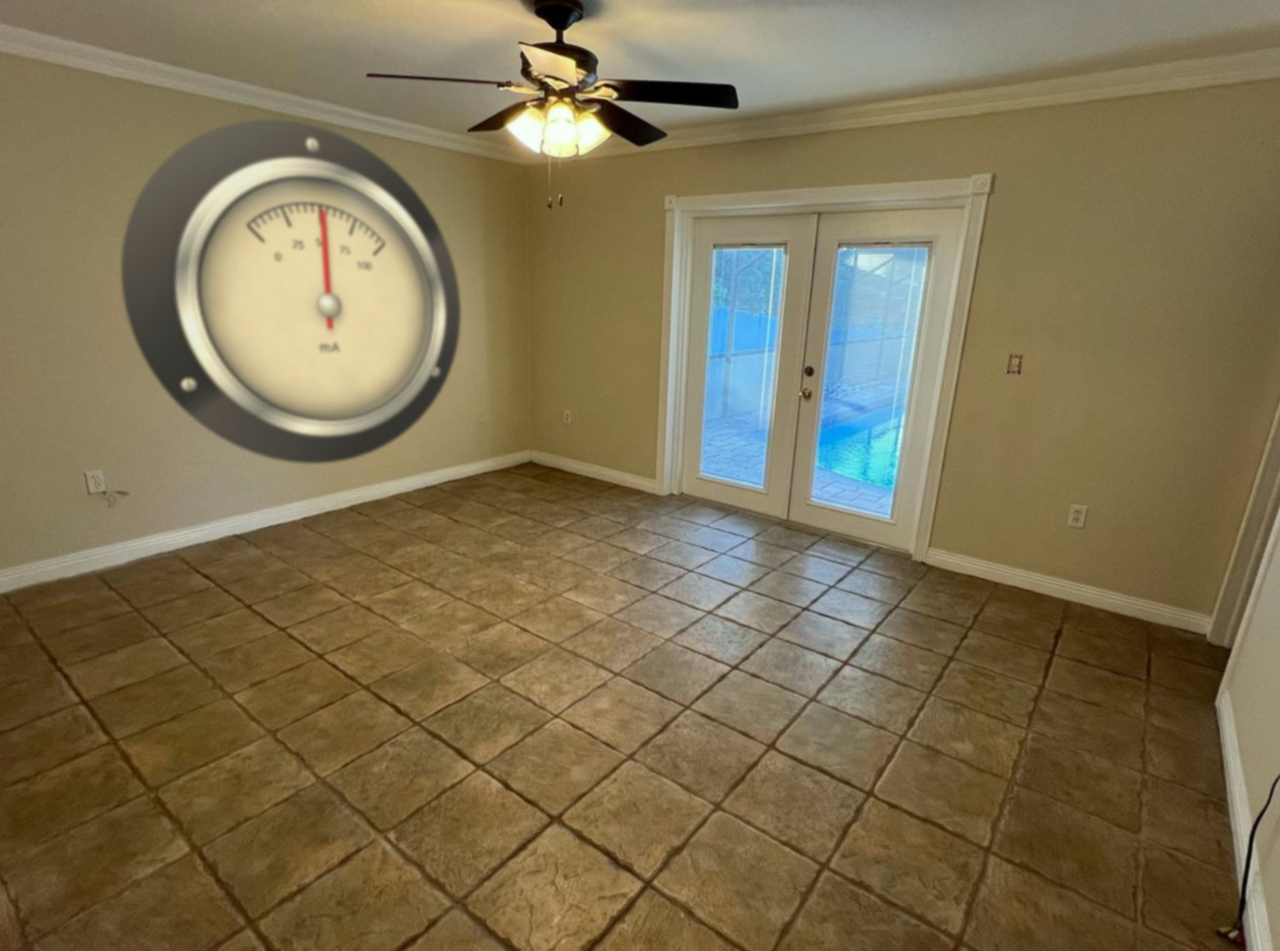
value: 50
